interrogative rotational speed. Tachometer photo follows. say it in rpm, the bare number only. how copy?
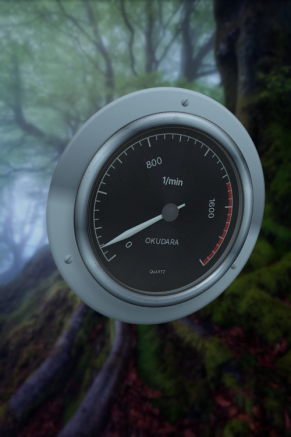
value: 100
